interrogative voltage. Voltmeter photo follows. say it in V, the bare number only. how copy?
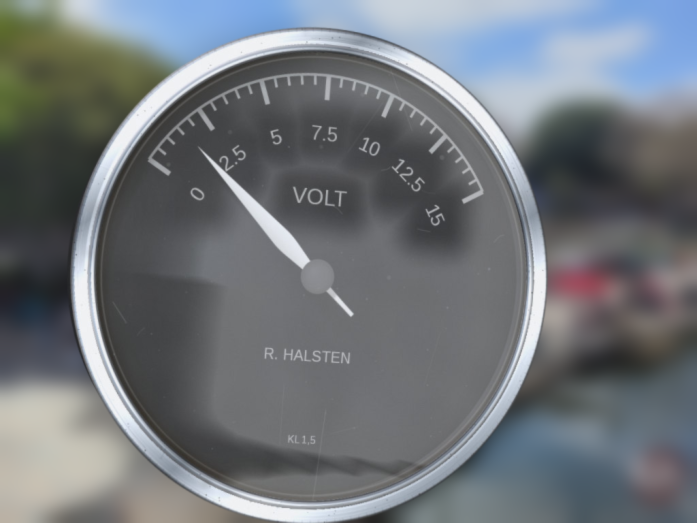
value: 1.5
